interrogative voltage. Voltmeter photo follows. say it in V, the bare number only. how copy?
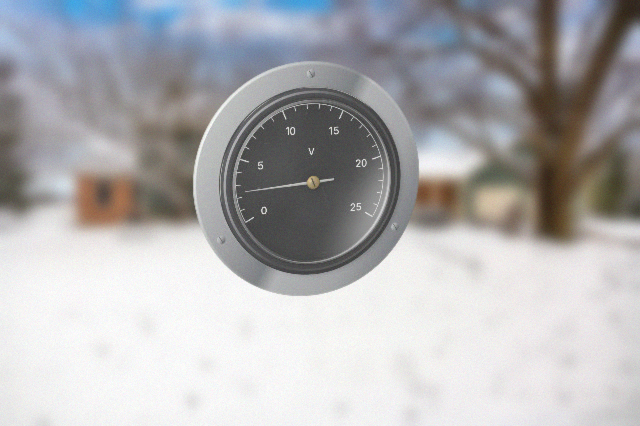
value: 2.5
